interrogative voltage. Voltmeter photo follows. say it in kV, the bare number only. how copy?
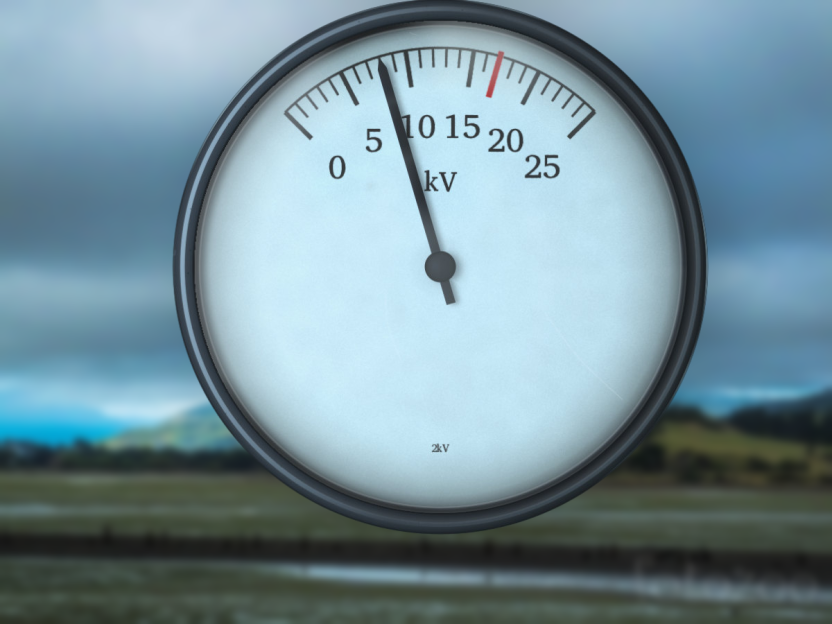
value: 8
